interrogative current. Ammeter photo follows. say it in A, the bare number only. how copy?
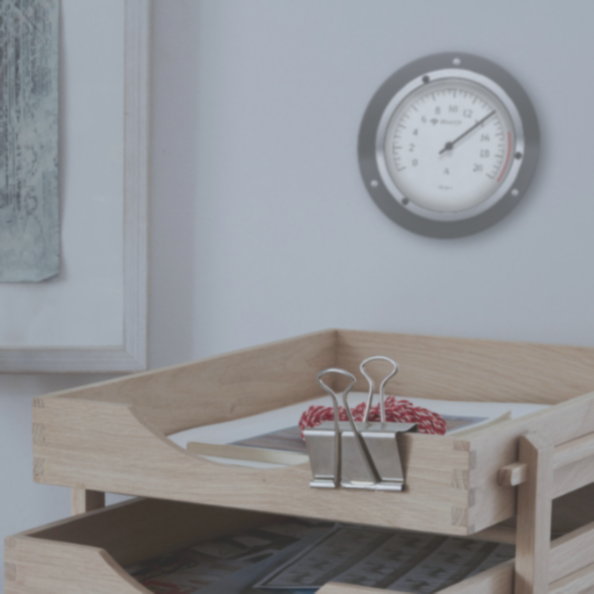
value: 14
